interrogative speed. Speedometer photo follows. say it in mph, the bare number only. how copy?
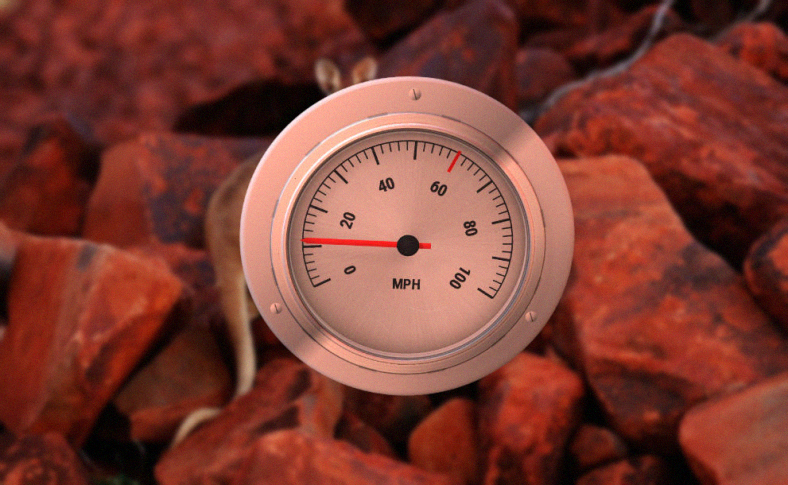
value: 12
